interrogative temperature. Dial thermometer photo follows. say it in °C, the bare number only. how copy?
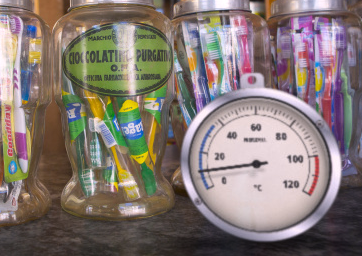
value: 10
